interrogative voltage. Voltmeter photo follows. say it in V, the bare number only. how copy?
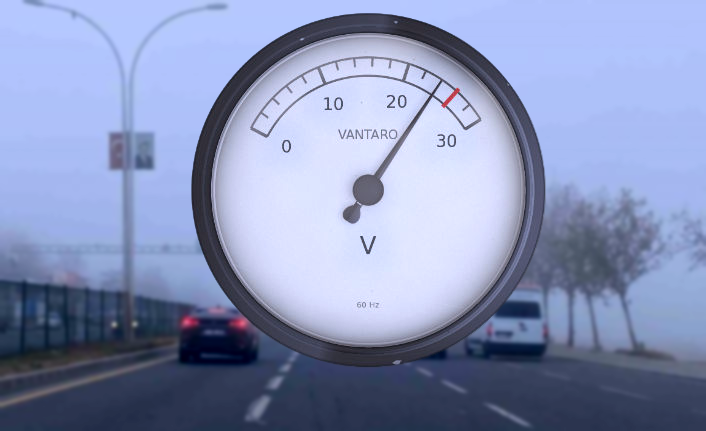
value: 24
